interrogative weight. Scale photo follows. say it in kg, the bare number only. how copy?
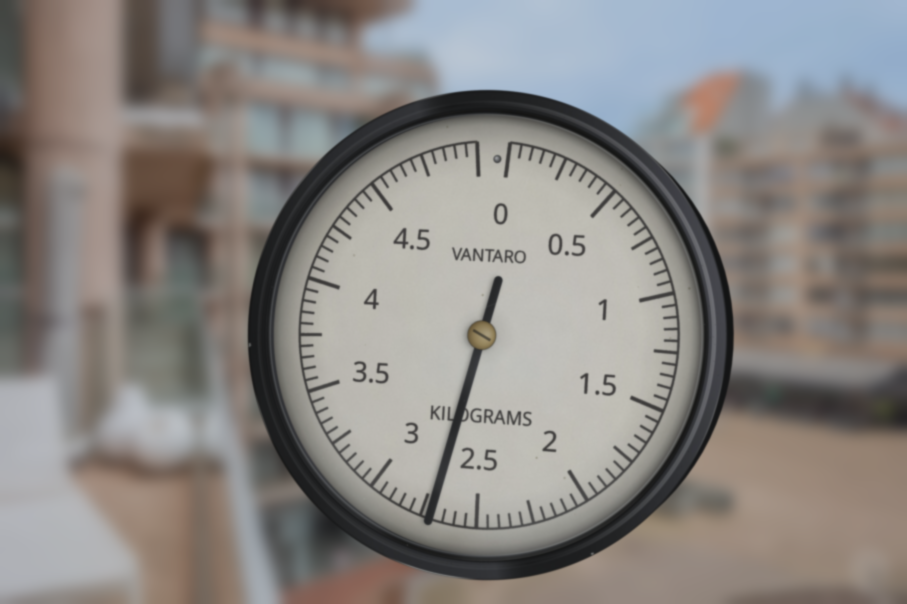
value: 2.7
